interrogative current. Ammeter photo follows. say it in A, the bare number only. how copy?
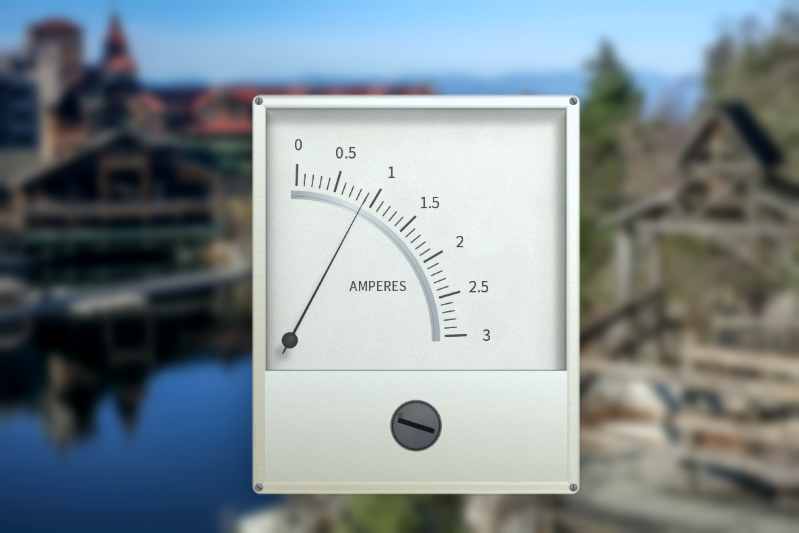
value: 0.9
